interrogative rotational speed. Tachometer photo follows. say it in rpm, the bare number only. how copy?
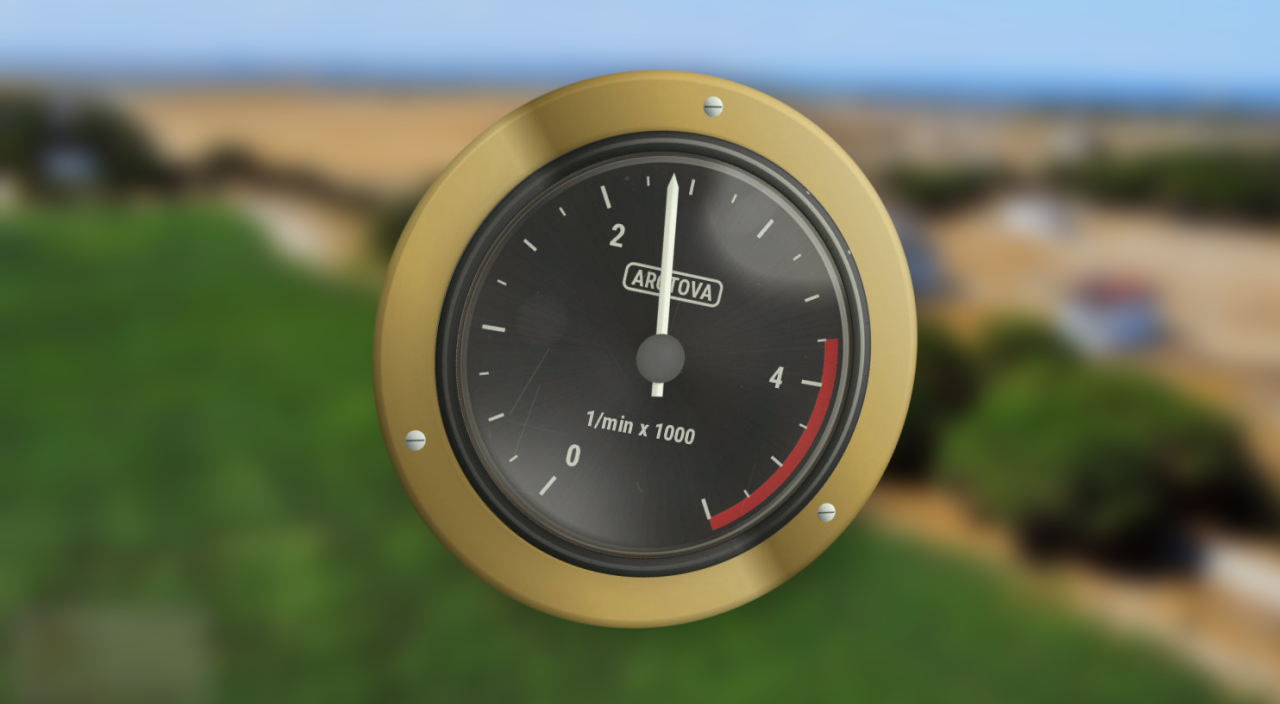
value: 2375
